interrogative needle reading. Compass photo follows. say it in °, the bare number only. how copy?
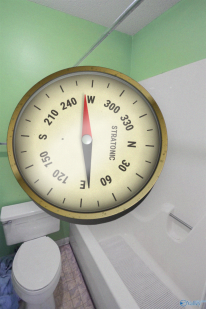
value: 262.5
